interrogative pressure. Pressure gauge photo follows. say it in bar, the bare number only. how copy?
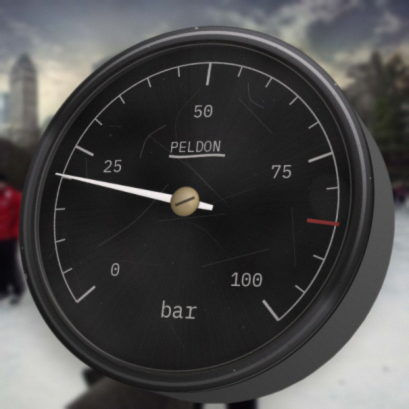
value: 20
